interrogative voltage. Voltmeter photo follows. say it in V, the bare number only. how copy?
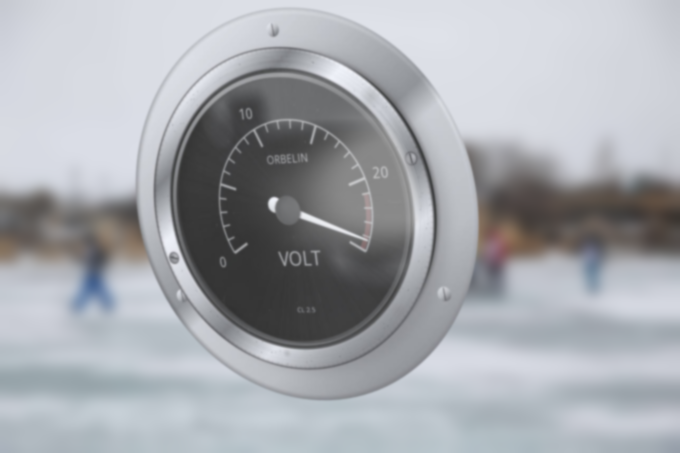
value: 24
